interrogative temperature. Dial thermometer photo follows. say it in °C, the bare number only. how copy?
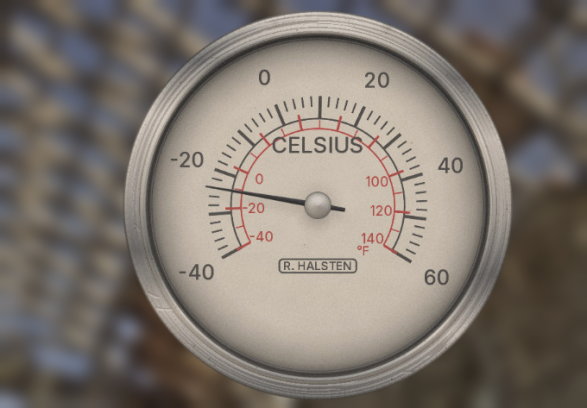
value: -24
